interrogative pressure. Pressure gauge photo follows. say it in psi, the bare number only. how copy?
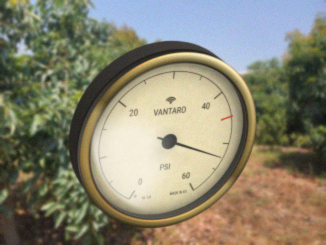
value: 52.5
